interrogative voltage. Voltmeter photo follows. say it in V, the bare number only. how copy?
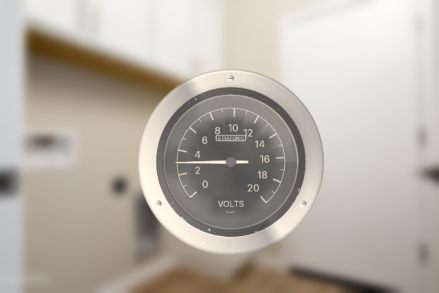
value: 3
